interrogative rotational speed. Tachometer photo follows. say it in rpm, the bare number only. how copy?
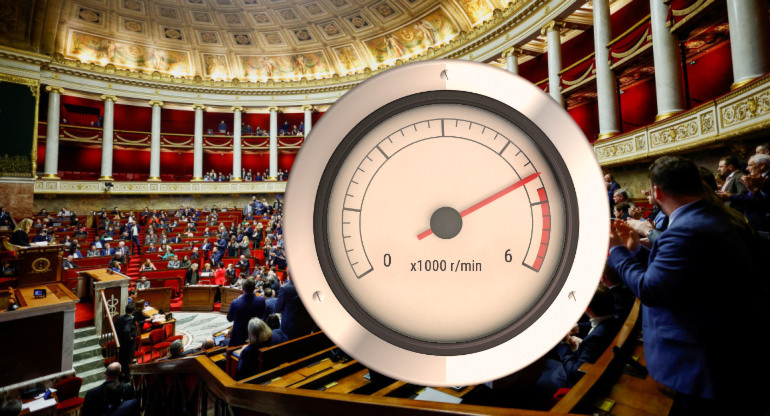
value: 4600
